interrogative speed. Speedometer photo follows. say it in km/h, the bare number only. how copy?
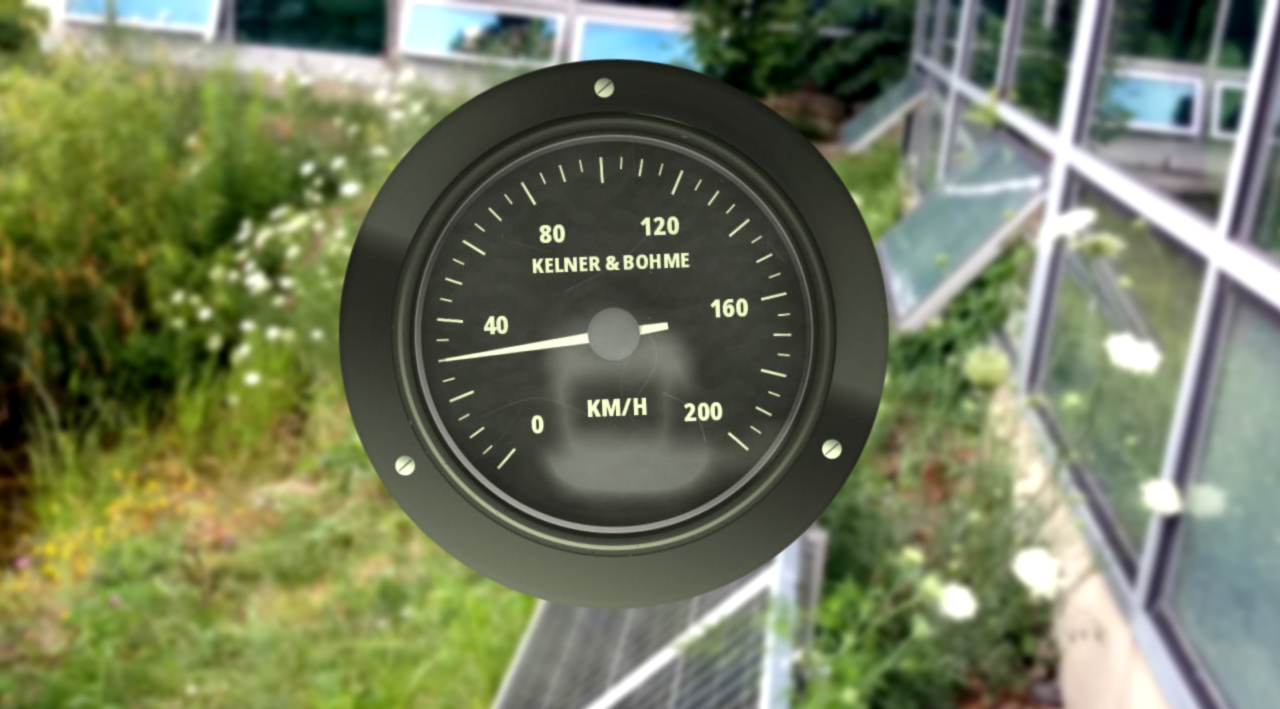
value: 30
